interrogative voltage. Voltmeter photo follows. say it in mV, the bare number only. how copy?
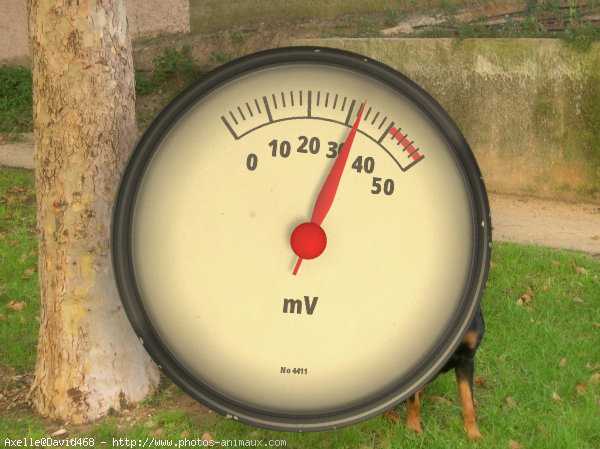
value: 32
